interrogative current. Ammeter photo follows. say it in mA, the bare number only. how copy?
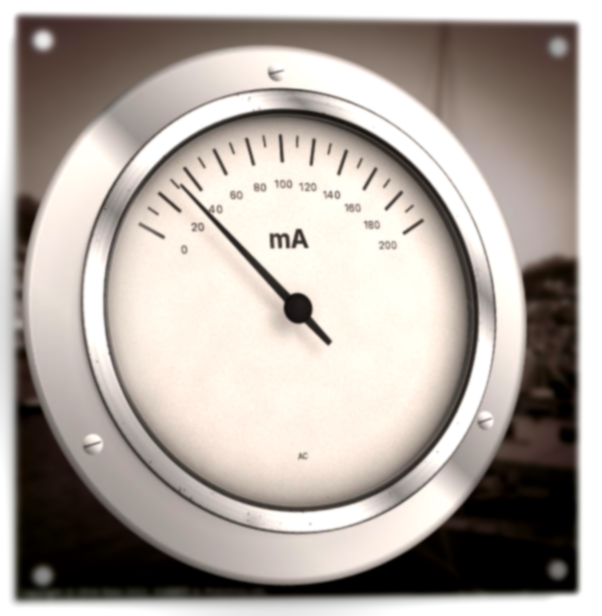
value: 30
